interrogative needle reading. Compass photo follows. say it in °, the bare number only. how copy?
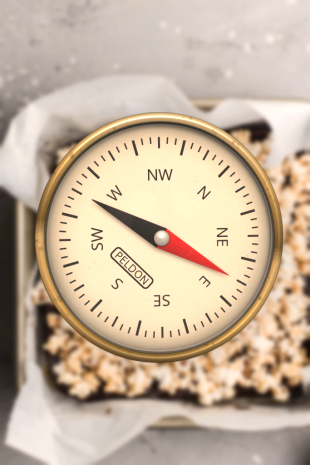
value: 75
